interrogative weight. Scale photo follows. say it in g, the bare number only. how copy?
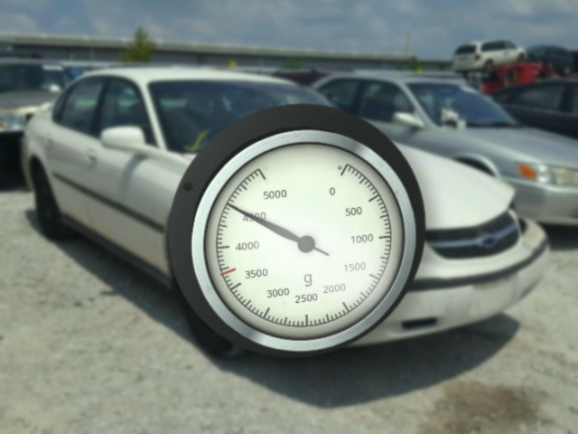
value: 4500
